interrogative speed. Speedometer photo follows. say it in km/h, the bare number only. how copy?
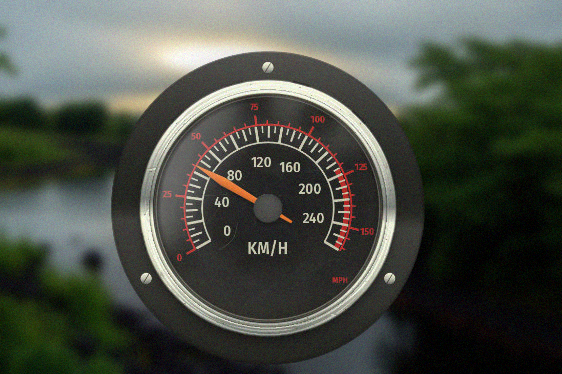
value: 65
